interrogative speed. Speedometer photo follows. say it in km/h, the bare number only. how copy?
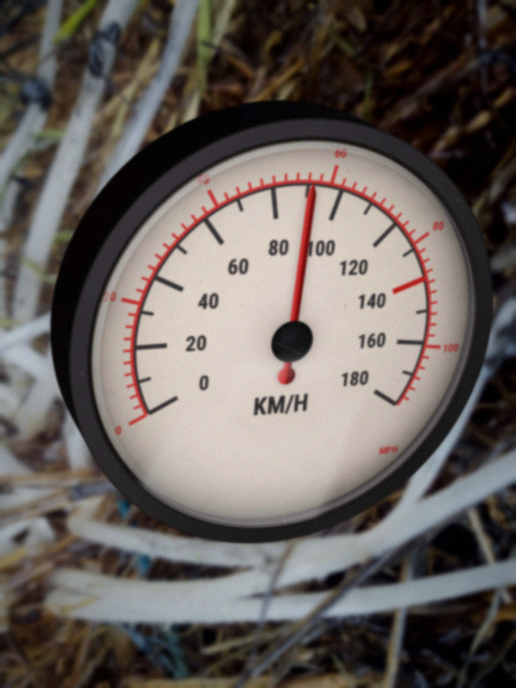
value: 90
